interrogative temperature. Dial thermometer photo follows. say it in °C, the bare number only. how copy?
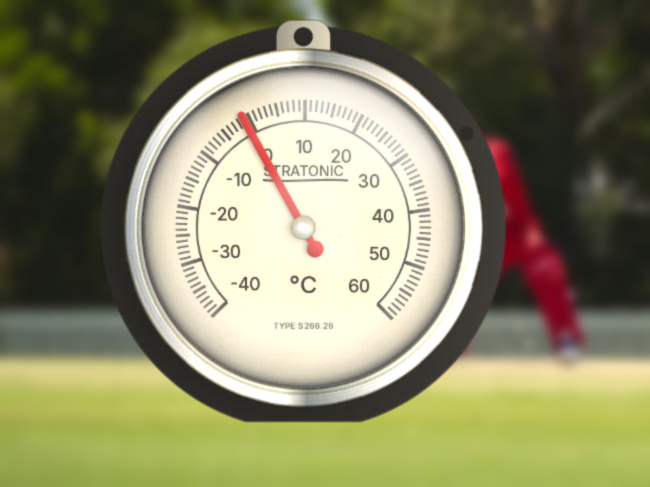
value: -1
